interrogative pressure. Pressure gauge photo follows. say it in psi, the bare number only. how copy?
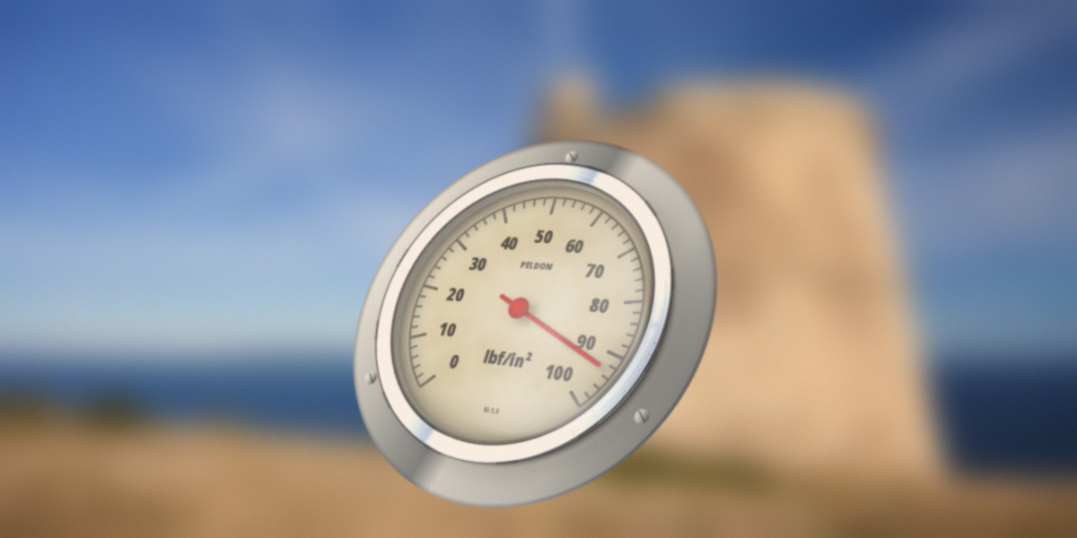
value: 93
